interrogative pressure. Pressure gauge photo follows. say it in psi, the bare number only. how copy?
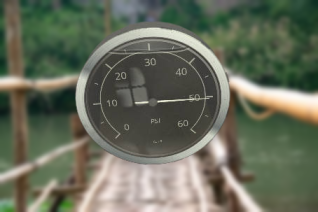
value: 50
